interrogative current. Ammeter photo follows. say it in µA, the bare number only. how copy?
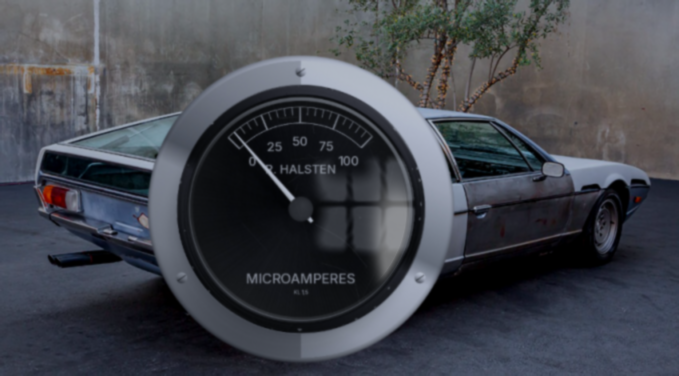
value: 5
